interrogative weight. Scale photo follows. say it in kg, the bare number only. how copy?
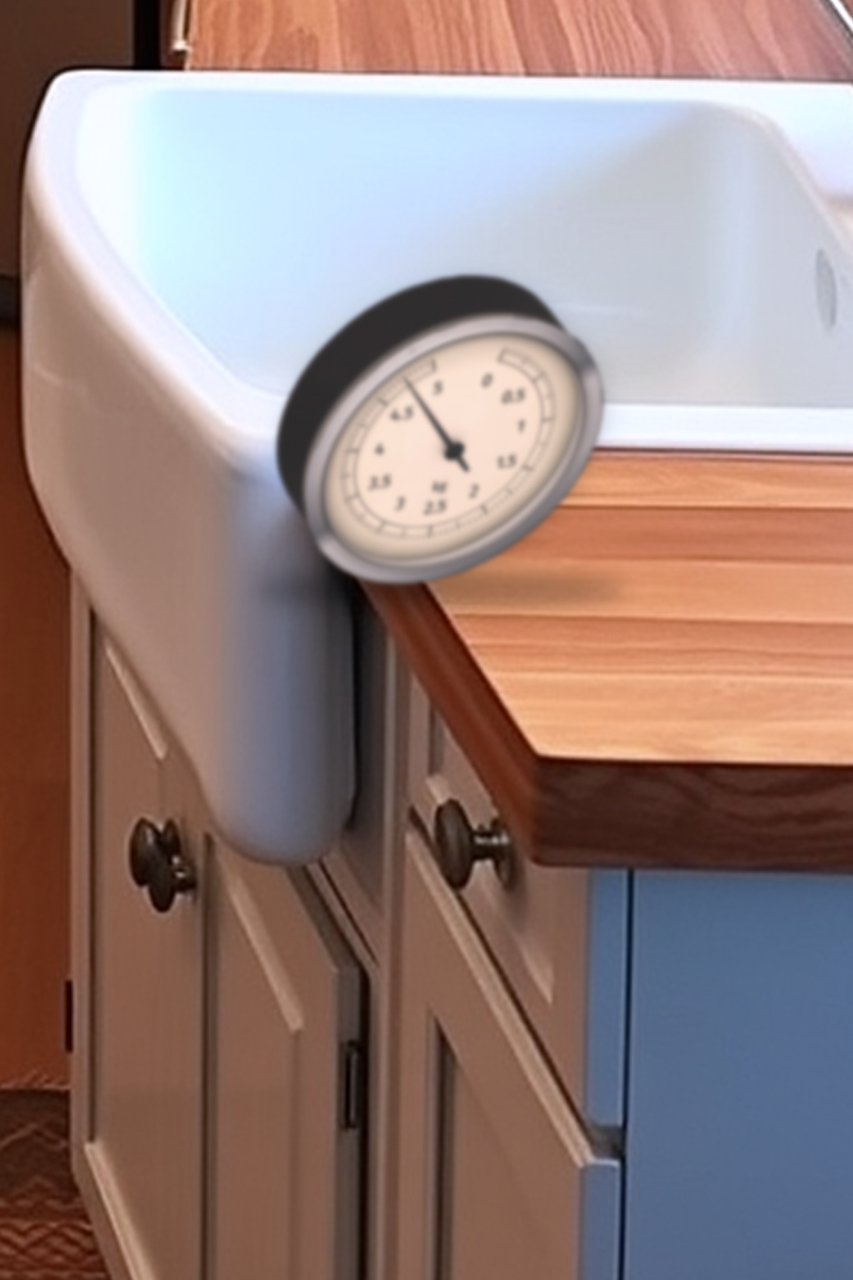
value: 4.75
